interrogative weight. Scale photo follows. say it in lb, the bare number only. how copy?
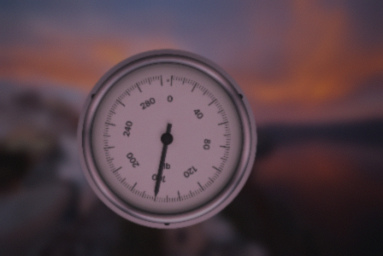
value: 160
